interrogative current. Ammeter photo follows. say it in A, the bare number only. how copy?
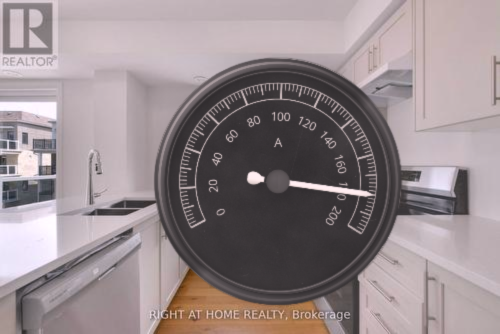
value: 180
